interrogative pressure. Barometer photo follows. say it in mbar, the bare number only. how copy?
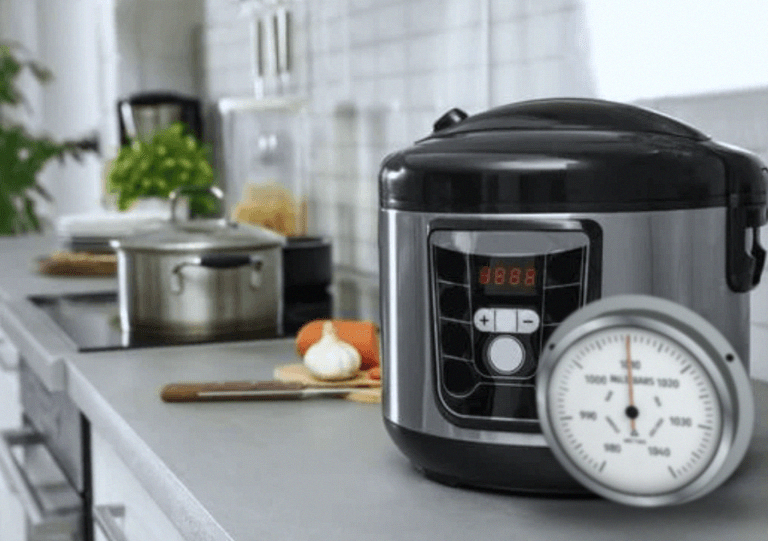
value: 1010
